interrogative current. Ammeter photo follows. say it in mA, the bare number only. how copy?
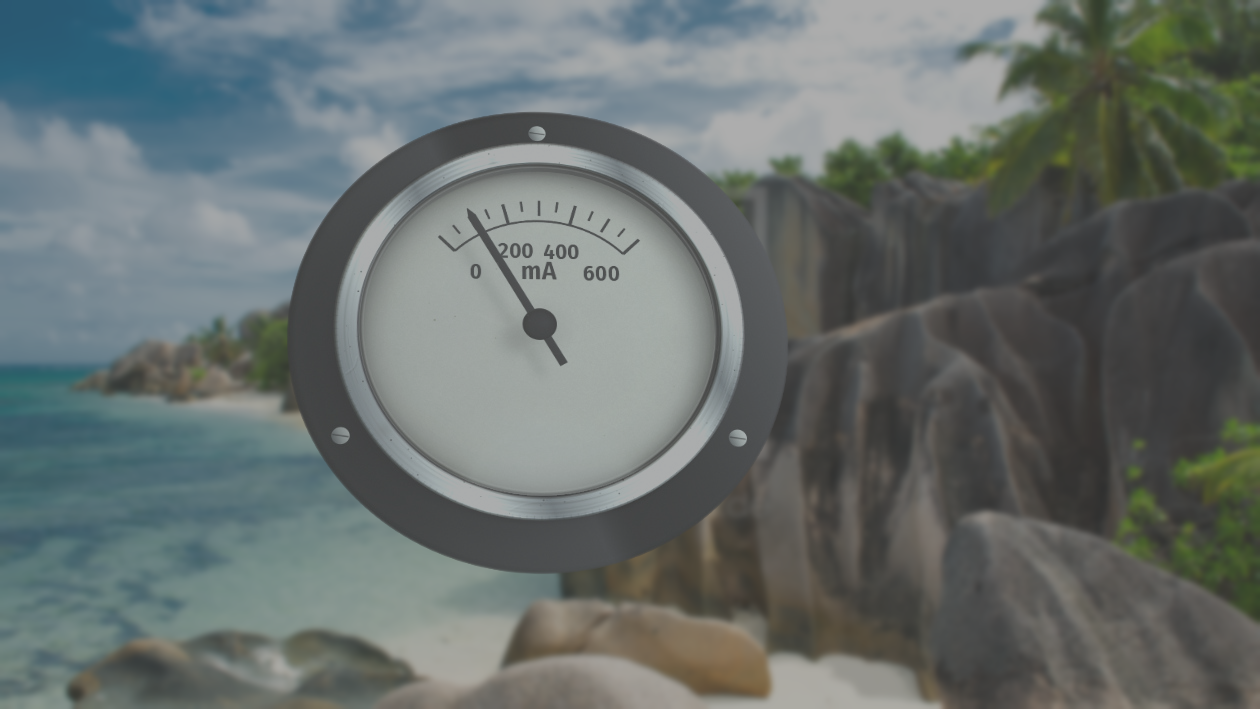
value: 100
